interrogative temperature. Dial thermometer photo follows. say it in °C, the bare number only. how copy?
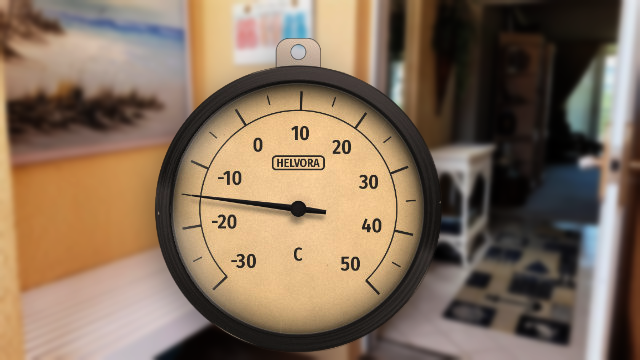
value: -15
